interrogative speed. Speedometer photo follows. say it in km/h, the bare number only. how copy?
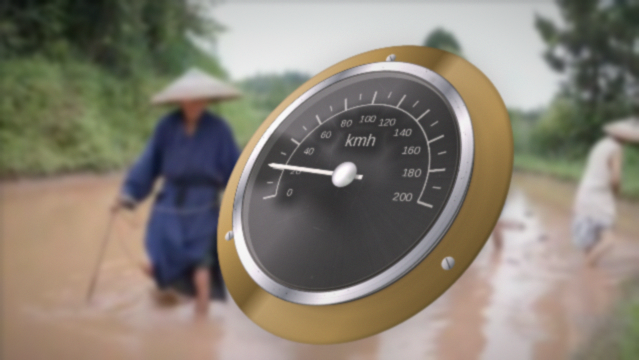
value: 20
